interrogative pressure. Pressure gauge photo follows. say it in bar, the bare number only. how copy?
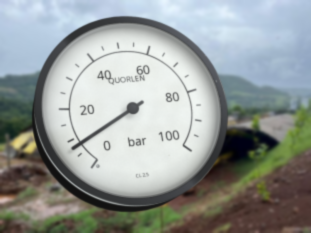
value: 7.5
